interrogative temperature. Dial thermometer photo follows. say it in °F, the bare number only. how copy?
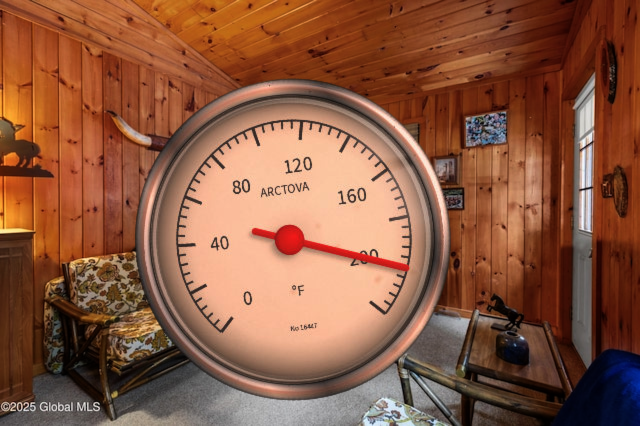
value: 200
